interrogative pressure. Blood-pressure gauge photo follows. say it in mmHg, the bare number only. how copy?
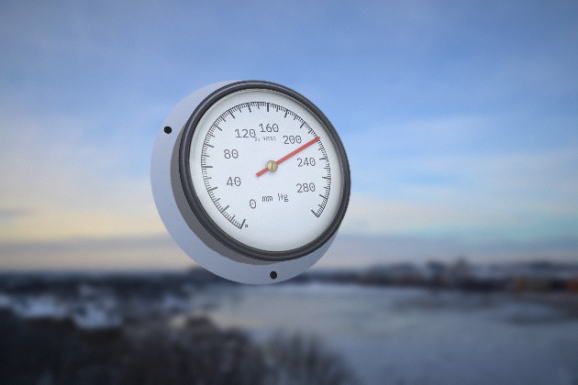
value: 220
